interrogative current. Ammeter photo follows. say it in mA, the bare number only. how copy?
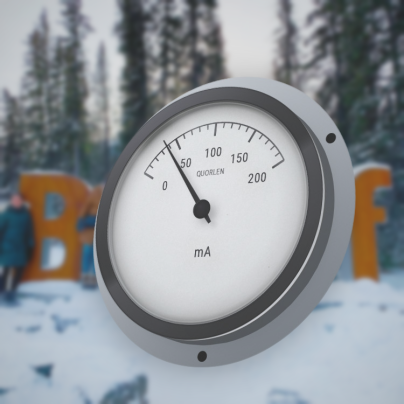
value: 40
